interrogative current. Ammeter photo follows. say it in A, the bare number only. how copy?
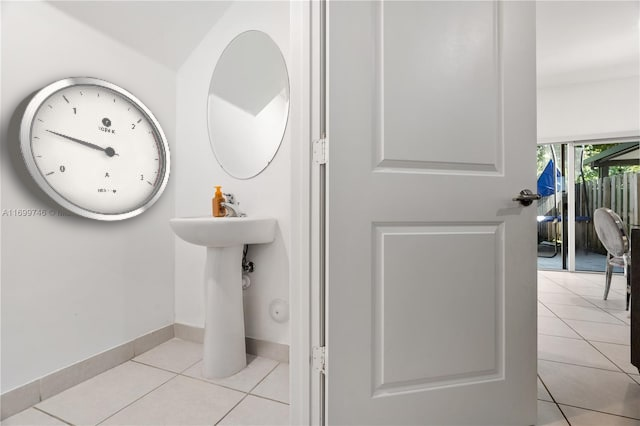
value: 0.5
